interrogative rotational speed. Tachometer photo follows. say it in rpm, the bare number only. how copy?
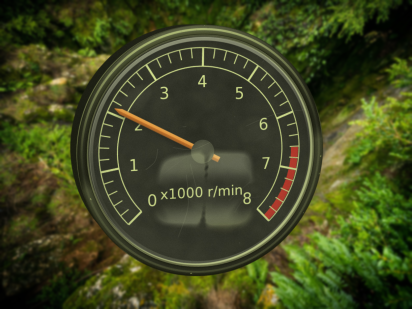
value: 2100
